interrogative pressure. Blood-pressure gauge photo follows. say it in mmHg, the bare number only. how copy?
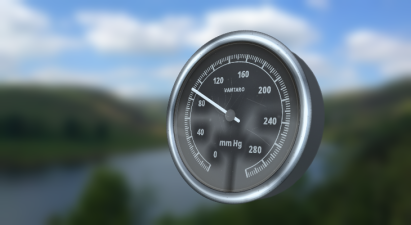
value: 90
